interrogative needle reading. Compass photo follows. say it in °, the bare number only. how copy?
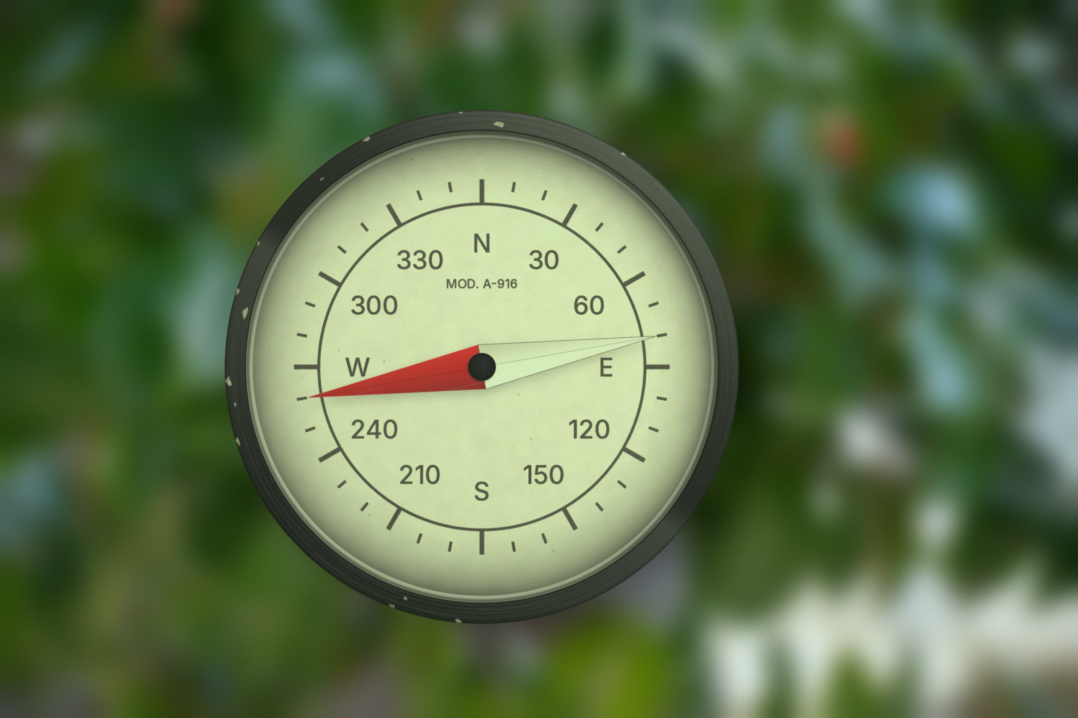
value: 260
